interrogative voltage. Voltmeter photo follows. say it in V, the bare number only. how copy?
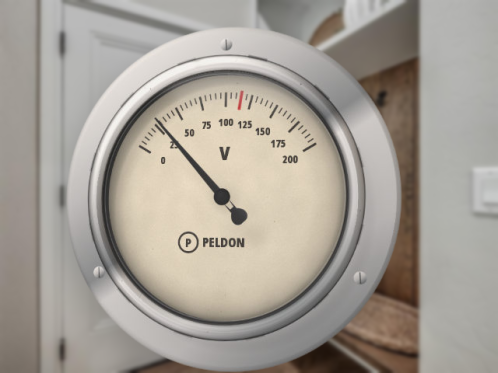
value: 30
